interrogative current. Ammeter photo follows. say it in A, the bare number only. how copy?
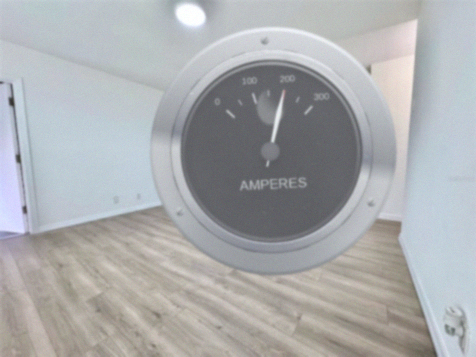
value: 200
